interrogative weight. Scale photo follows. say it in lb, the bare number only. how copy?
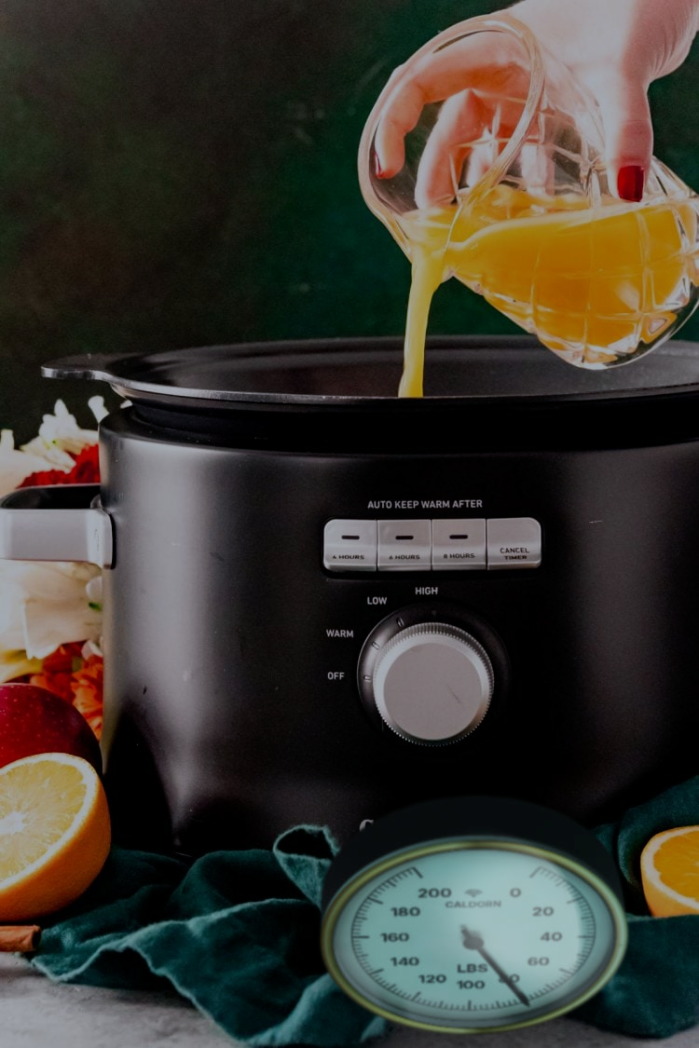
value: 80
